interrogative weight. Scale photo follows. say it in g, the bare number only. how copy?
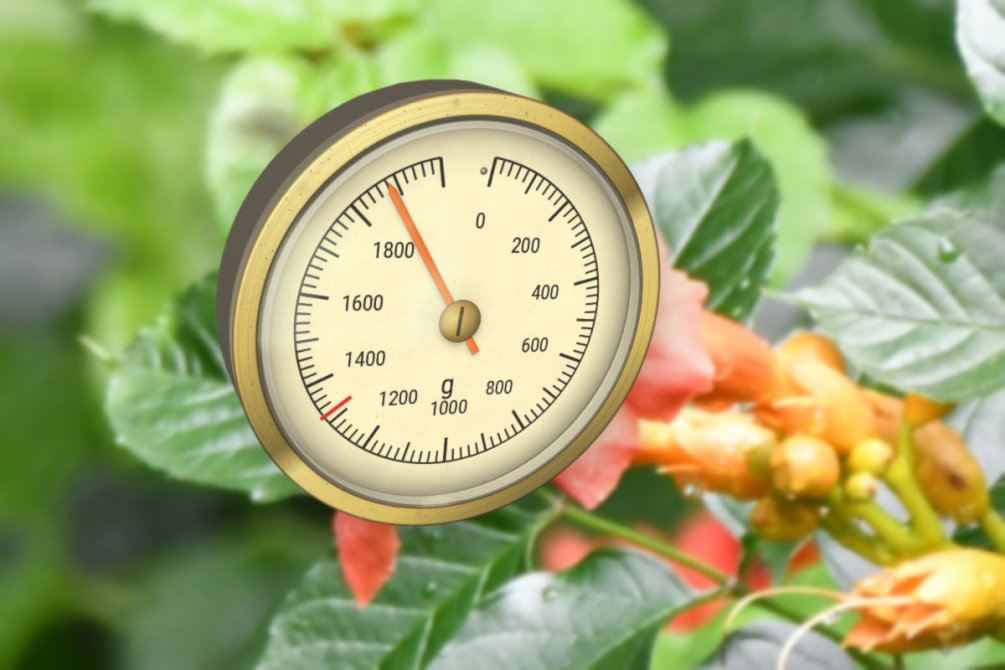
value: 1880
